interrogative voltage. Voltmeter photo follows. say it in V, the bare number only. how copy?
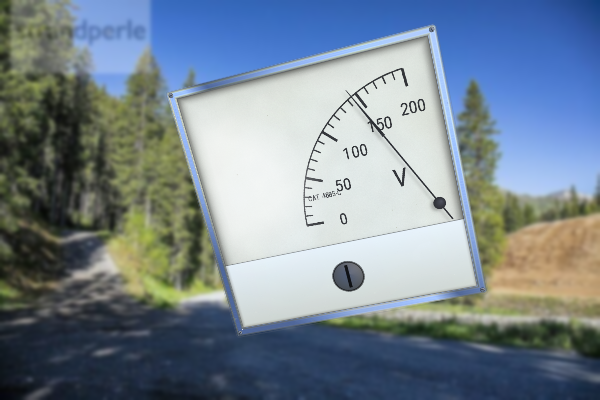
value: 145
